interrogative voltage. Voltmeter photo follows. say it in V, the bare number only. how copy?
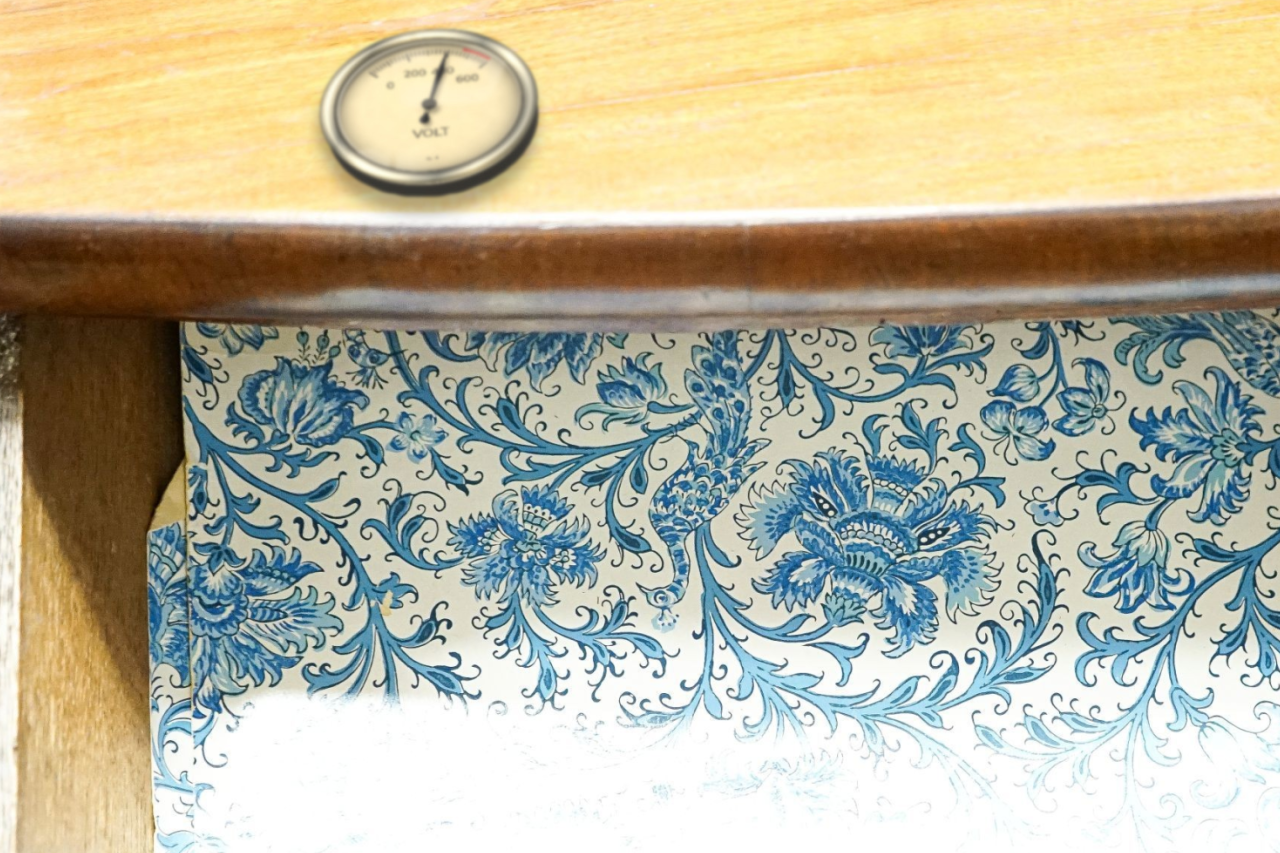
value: 400
